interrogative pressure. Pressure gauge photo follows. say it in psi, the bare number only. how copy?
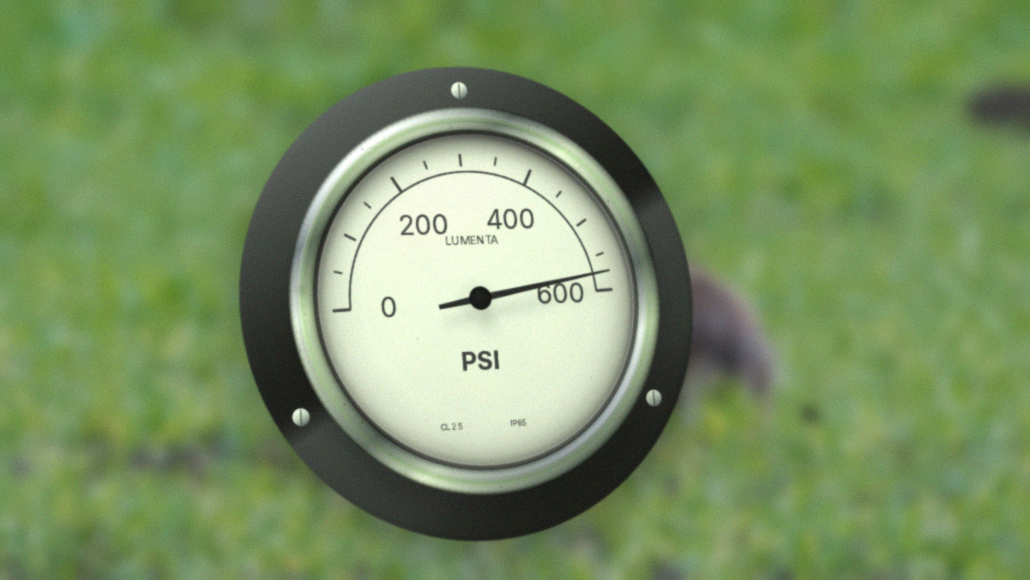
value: 575
